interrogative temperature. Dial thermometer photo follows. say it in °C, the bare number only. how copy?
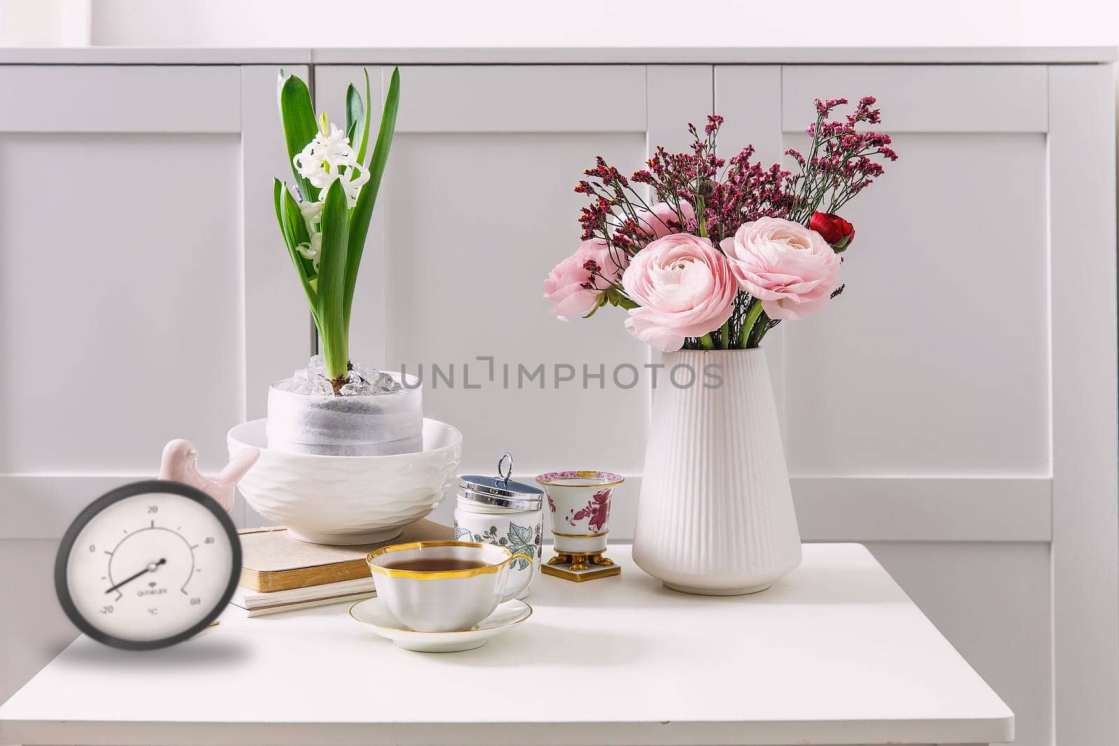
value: -15
